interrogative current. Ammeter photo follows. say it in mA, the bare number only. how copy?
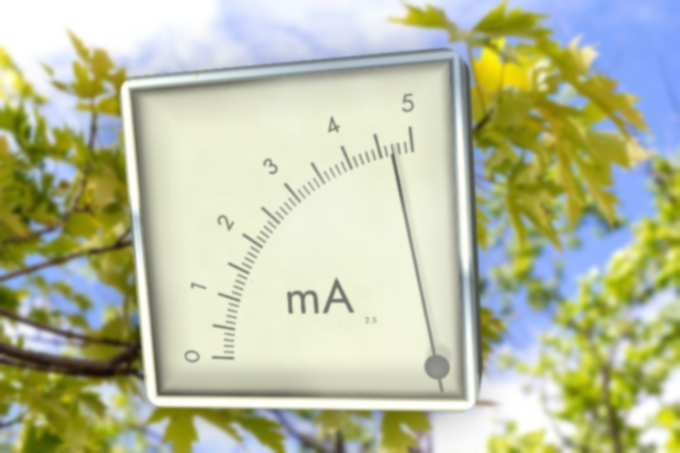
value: 4.7
